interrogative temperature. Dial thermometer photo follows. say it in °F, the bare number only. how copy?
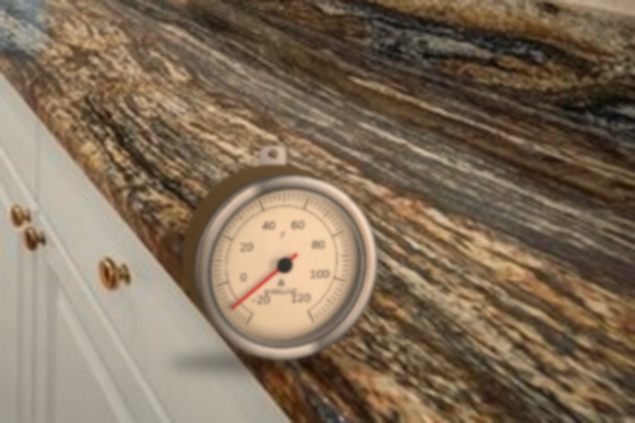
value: -10
